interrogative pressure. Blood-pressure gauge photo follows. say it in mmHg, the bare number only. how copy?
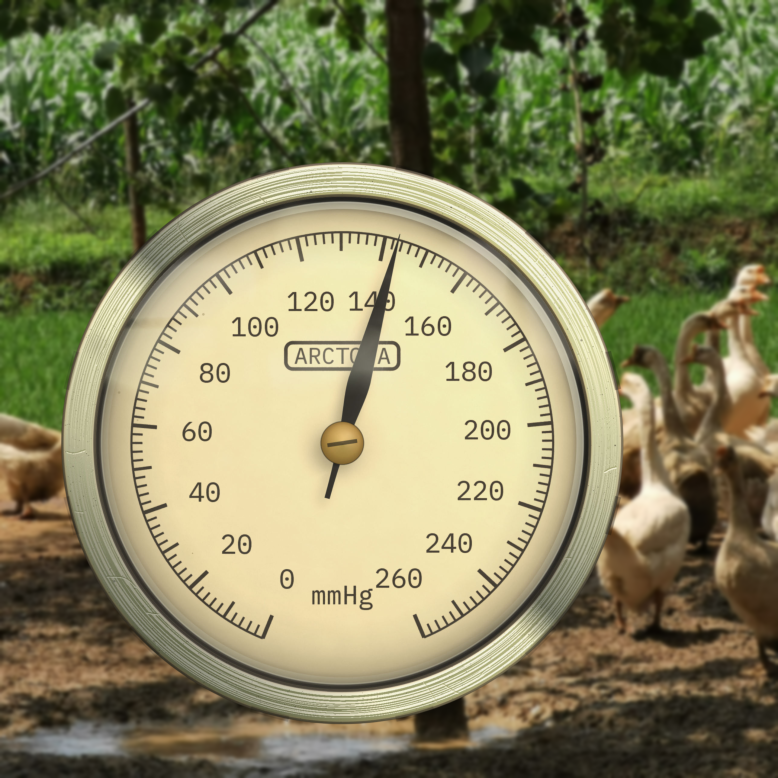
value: 143
